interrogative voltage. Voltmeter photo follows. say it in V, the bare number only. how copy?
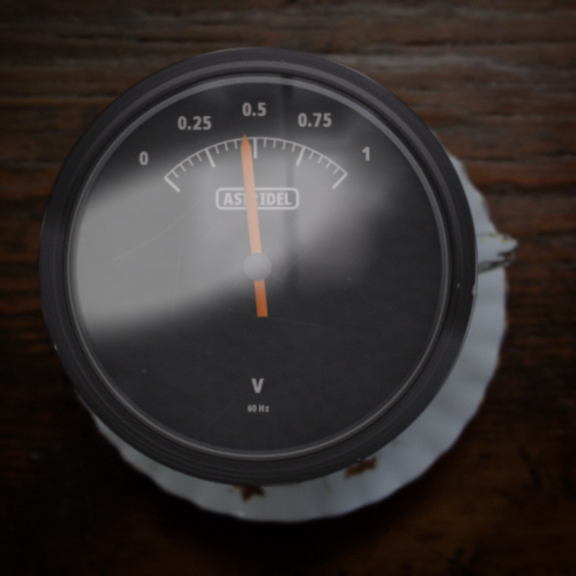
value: 0.45
